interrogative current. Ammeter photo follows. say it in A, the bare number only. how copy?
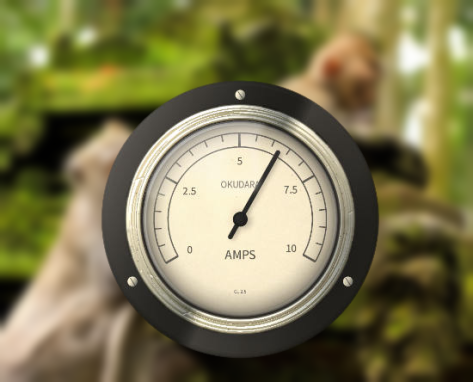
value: 6.25
